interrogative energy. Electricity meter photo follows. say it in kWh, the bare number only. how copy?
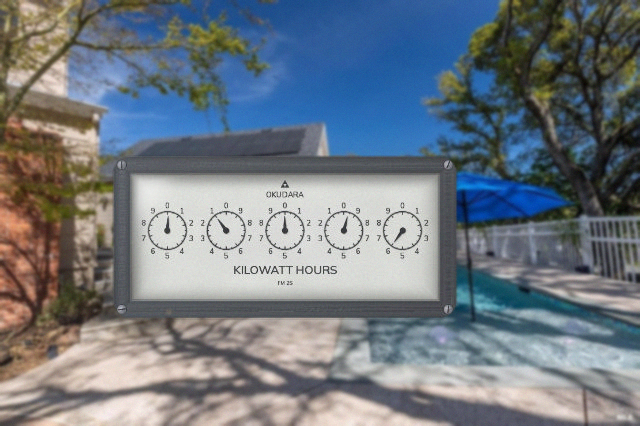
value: 996
